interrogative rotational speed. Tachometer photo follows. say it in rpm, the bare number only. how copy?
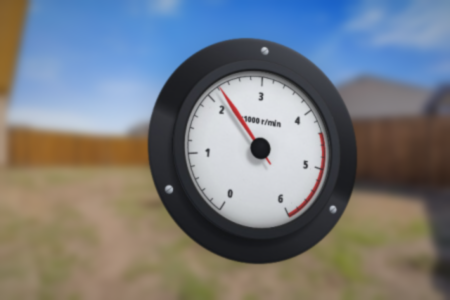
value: 2200
